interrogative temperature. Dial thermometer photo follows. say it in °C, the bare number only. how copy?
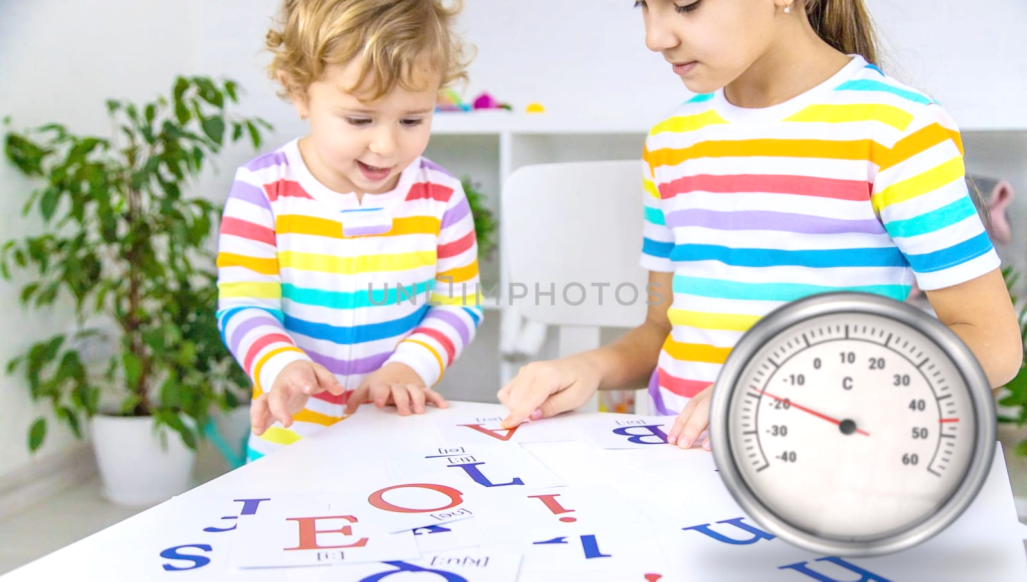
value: -18
